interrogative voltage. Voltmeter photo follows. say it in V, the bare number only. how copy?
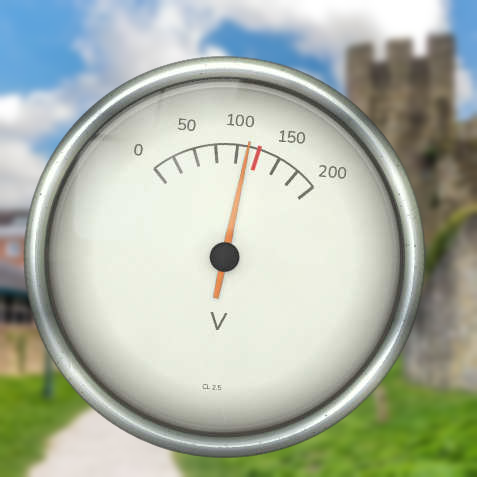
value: 112.5
